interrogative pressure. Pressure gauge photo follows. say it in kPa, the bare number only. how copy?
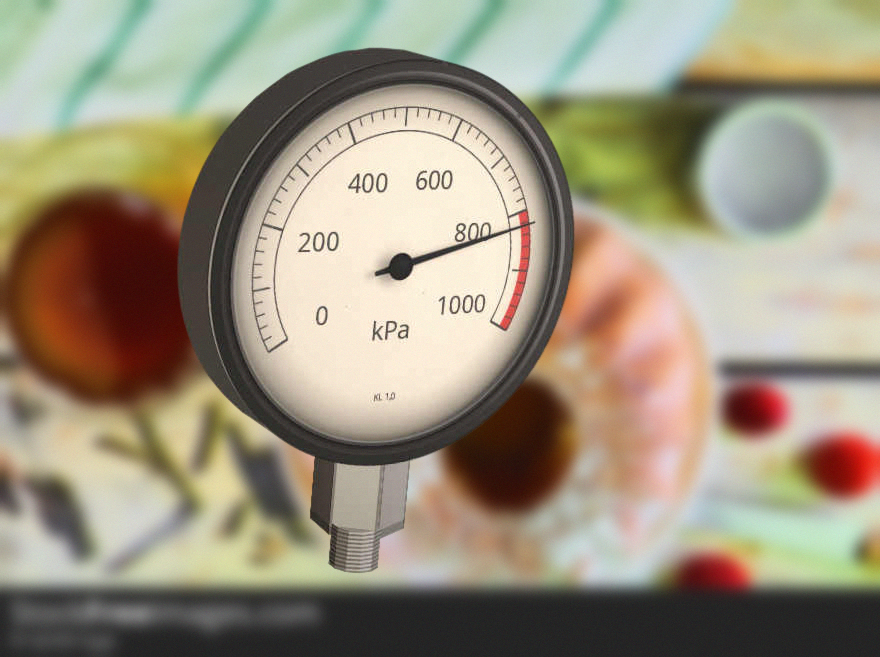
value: 820
